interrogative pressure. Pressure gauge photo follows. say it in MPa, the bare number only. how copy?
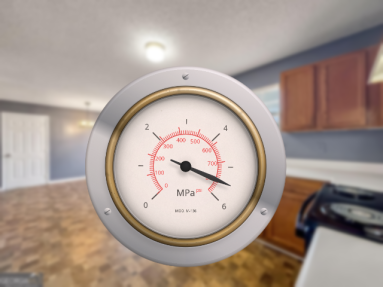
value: 5.5
